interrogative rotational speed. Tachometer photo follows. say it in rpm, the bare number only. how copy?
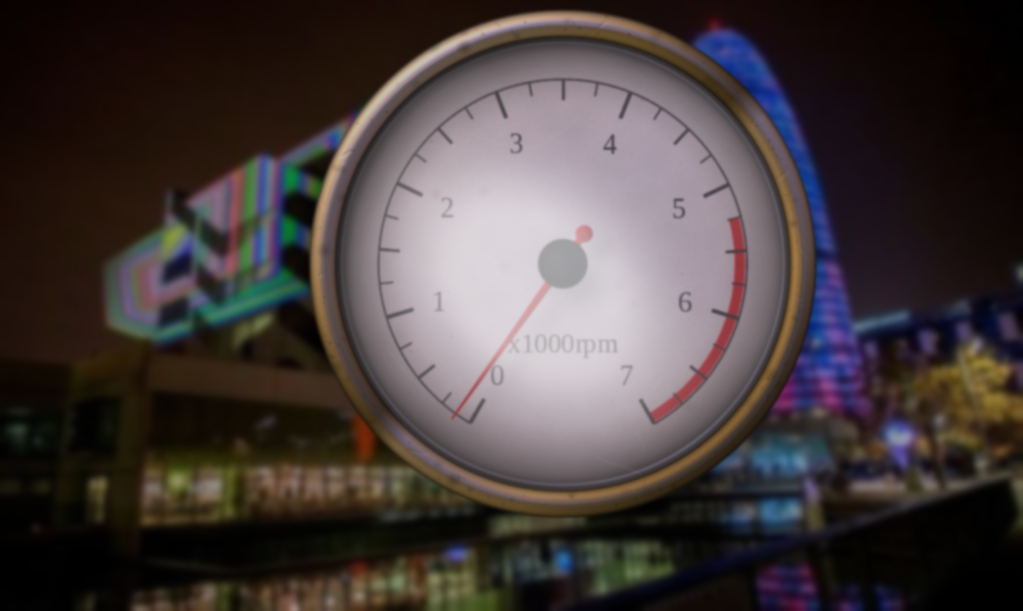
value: 125
